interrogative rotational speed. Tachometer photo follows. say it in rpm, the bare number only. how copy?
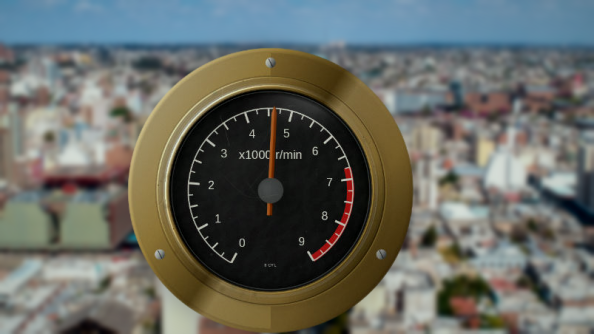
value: 4625
